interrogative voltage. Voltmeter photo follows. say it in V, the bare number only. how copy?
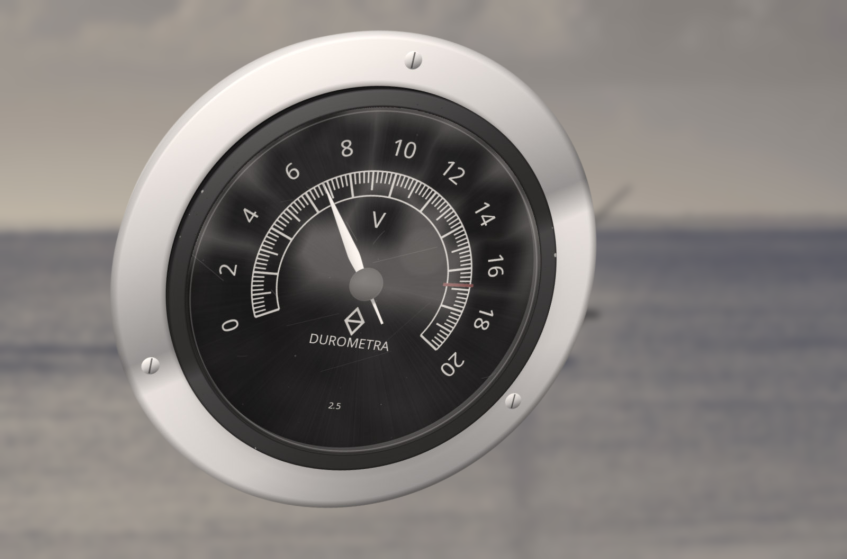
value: 6.8
